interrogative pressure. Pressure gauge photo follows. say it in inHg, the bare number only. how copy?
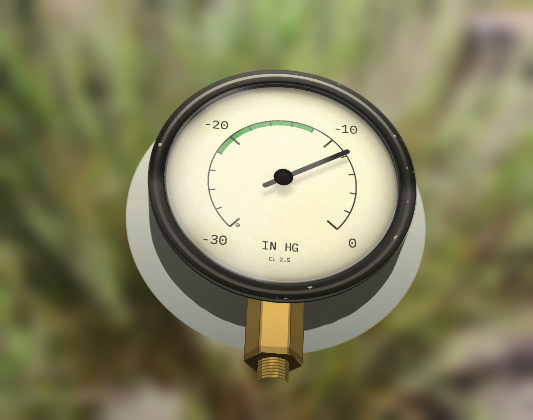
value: -8
